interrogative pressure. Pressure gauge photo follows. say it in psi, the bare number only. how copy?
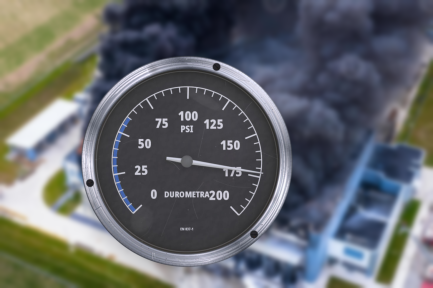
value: 172.5
